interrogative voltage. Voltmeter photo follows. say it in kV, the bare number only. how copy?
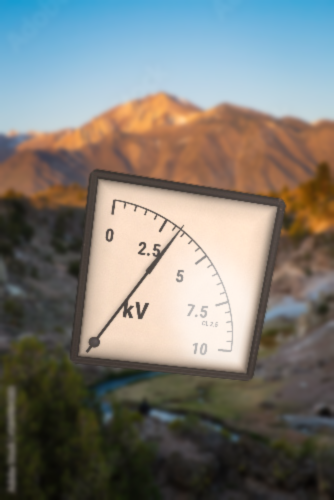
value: 3.25
